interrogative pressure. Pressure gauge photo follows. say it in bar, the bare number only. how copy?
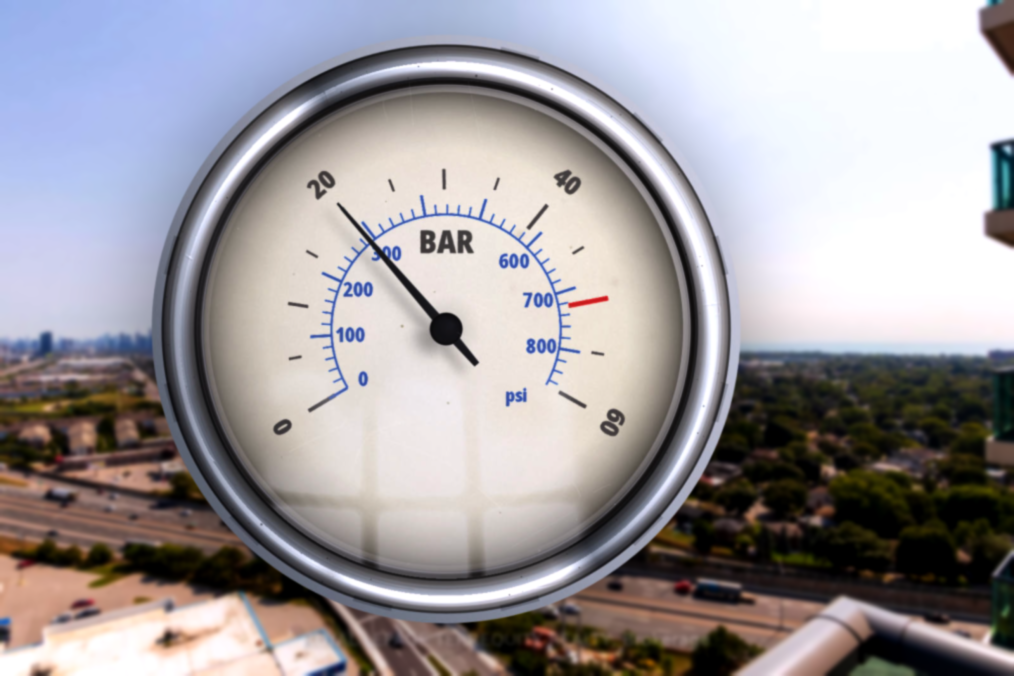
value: 20
